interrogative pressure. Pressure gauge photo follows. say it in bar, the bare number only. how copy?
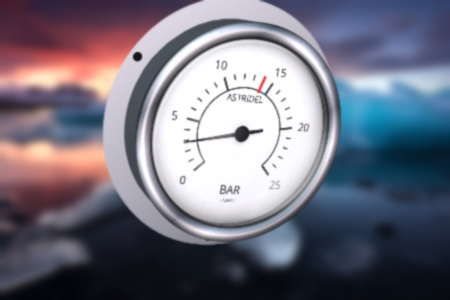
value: 3
